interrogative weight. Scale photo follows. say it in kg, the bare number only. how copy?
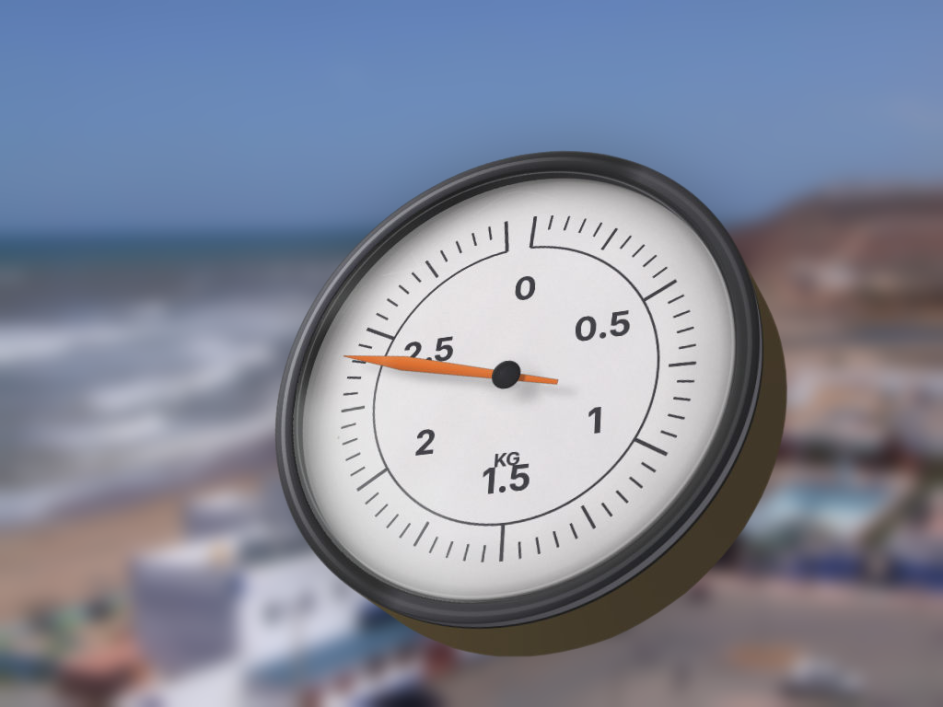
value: 2.4
